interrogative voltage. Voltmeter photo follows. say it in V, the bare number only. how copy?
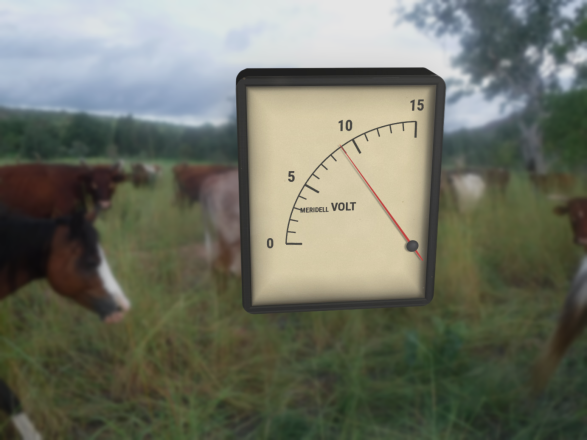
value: 9
